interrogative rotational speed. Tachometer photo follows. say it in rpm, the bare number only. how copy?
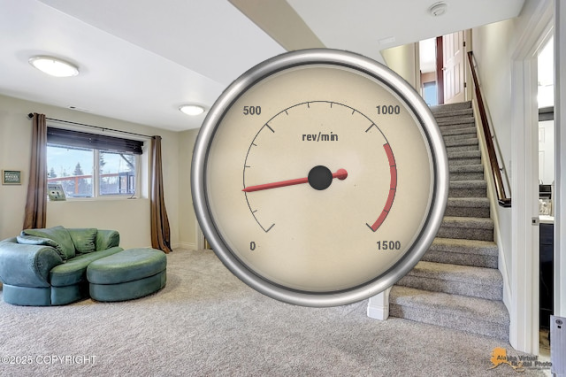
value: 200
